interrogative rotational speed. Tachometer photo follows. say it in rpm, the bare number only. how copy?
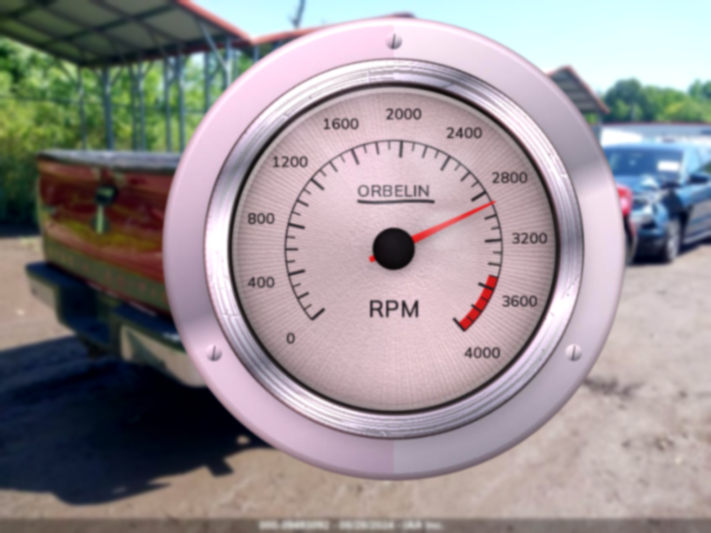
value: 2900
